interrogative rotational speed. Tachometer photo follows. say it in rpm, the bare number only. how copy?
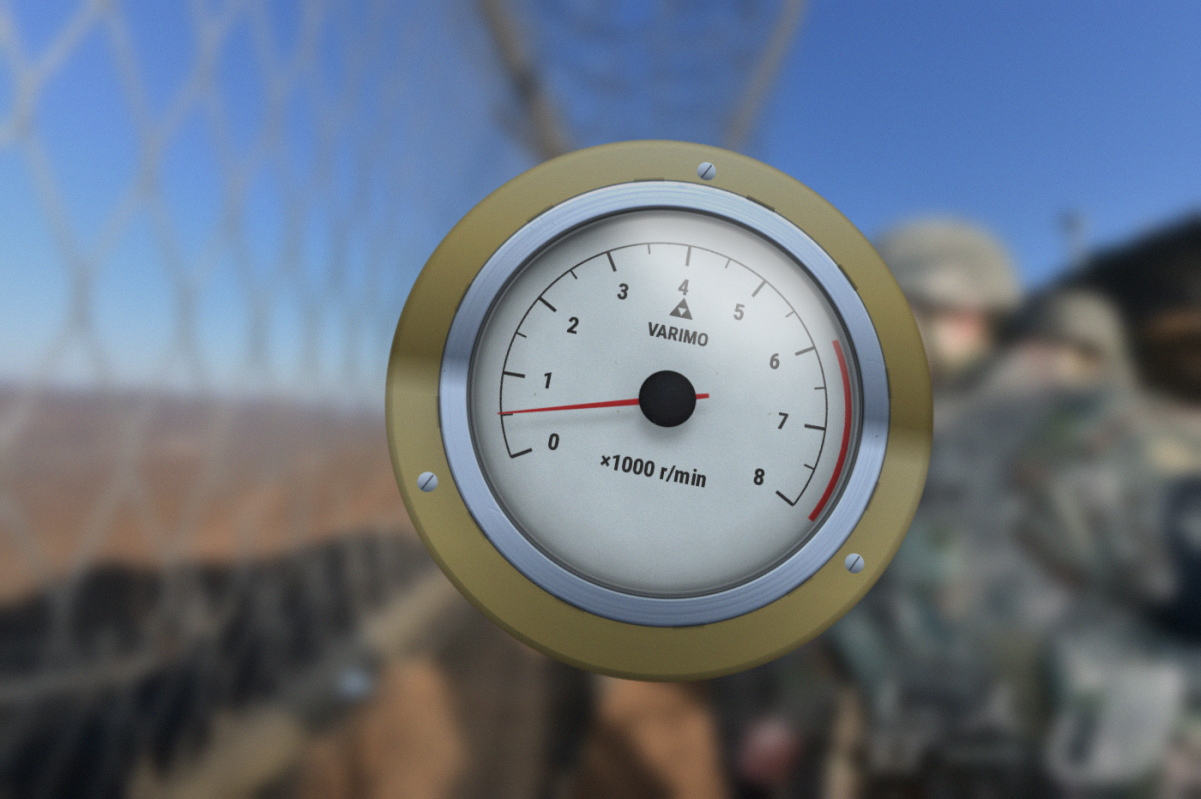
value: 500
